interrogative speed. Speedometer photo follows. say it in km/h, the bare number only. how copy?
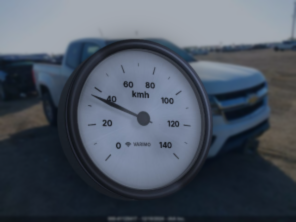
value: 35
